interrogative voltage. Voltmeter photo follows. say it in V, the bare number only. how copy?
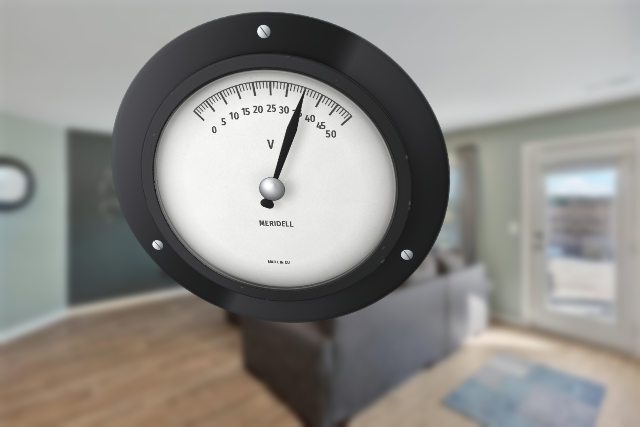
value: 35
